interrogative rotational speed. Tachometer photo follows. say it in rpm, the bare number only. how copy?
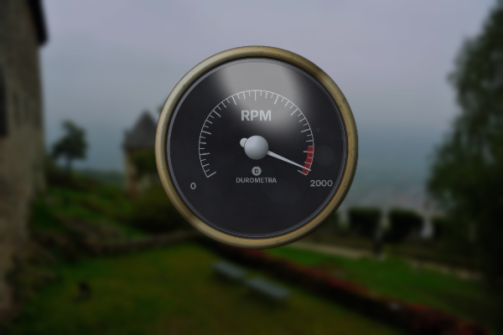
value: 1950
